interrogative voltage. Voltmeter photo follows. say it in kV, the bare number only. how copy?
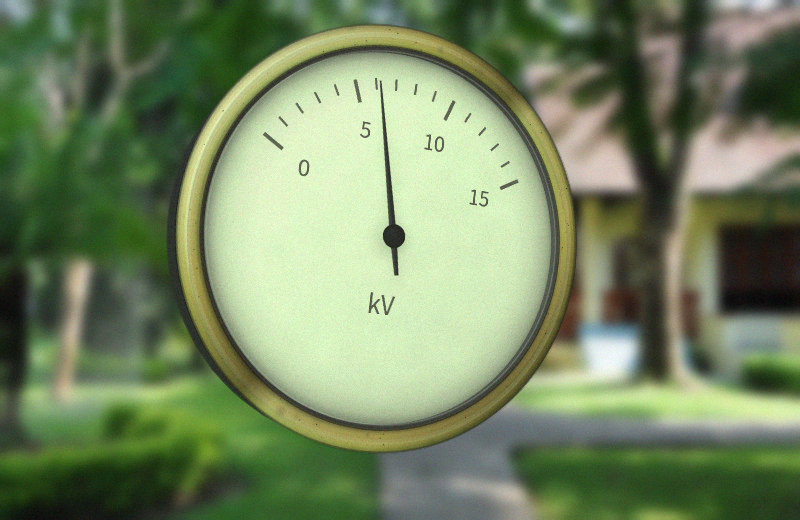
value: 6
